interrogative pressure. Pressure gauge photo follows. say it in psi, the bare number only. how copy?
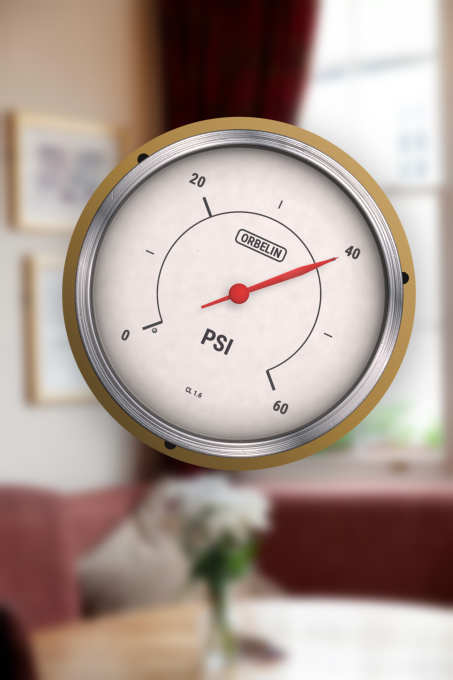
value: 40
